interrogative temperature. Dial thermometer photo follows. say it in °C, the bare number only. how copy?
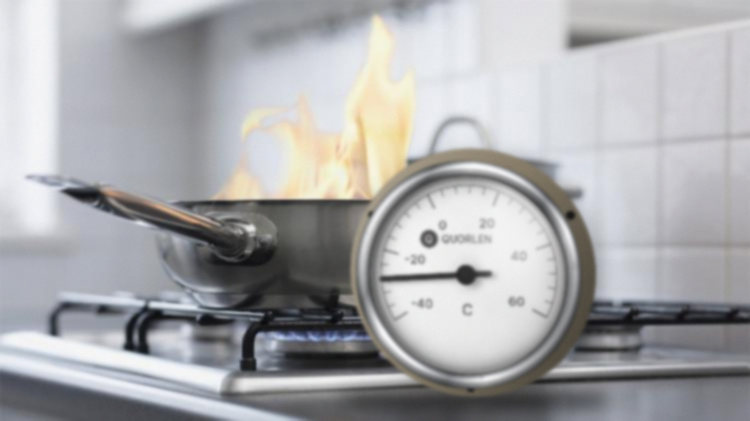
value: -28
